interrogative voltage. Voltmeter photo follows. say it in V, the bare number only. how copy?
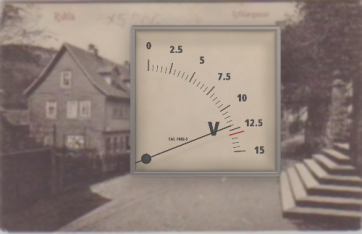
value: 12
